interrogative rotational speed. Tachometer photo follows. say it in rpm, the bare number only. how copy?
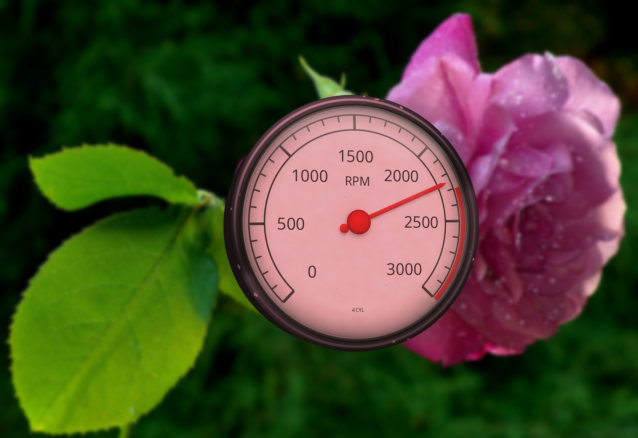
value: 2250
